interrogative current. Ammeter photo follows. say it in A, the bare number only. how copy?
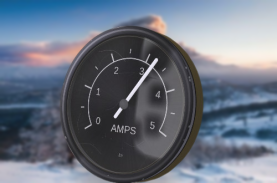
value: 3.25
